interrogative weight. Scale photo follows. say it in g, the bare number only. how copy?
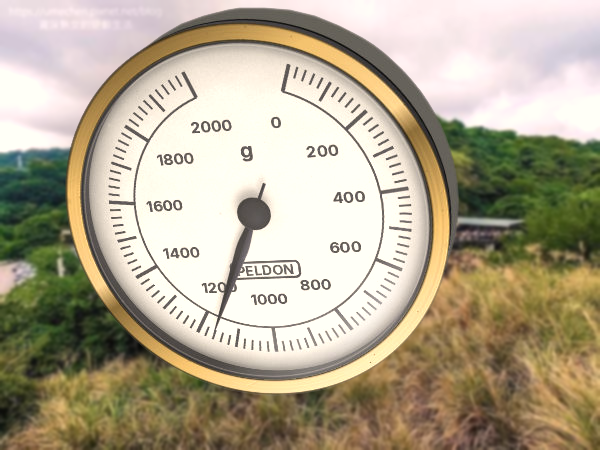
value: 1160
